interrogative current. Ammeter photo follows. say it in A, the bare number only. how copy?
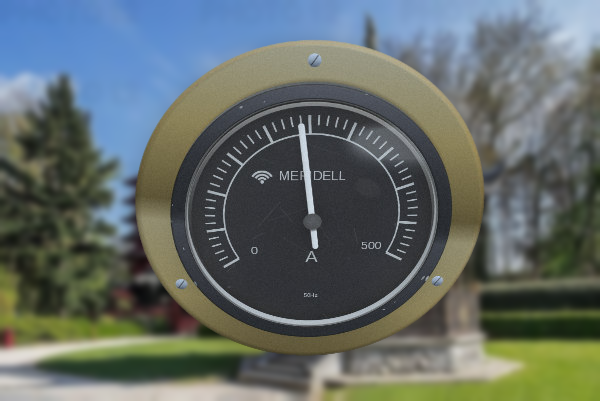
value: 240
